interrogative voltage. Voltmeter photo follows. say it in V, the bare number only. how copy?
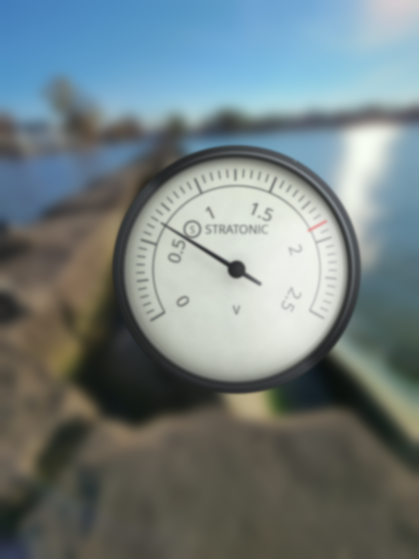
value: 0.65
